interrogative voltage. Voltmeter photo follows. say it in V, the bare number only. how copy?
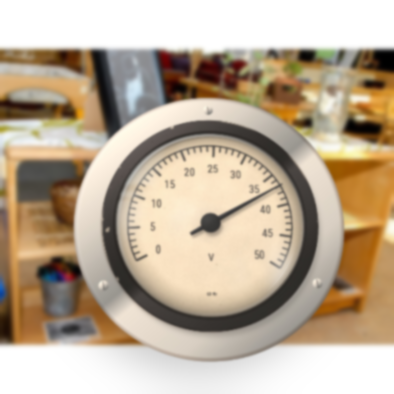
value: 37
